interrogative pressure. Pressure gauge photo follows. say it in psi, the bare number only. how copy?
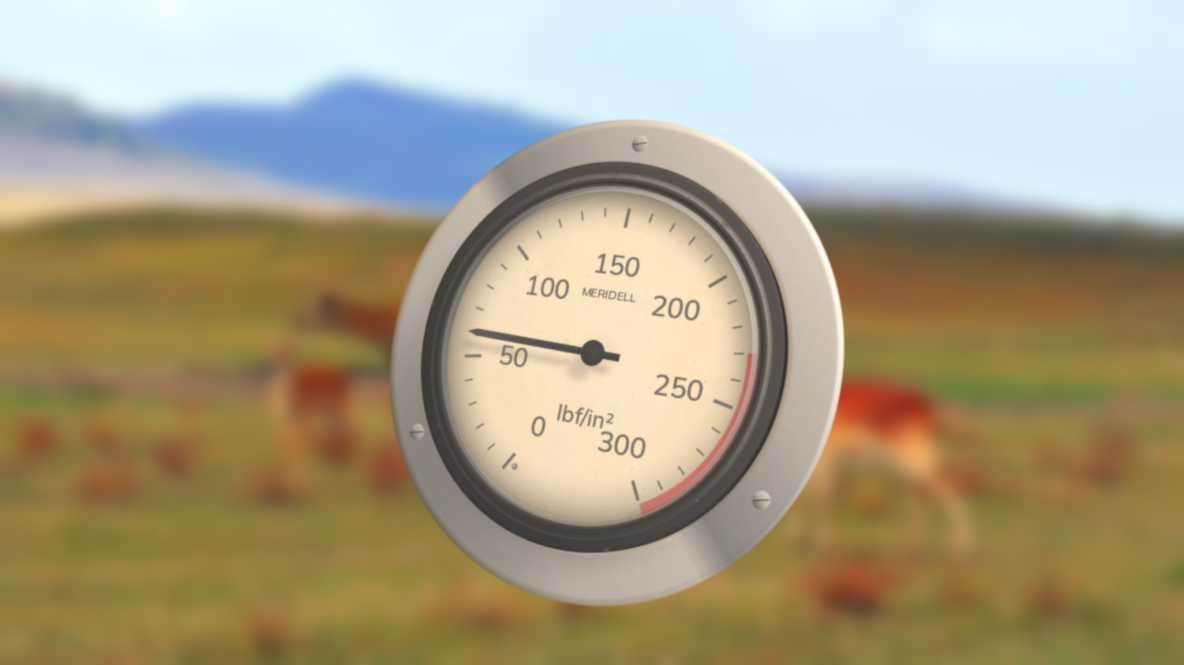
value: 60
